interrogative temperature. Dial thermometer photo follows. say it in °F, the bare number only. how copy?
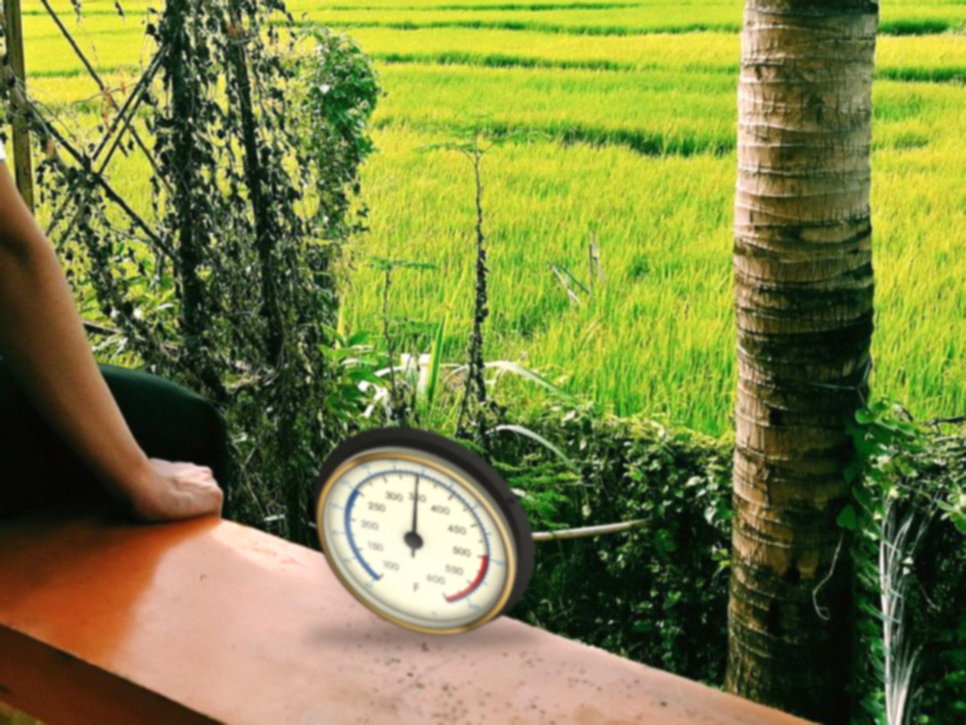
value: 350
